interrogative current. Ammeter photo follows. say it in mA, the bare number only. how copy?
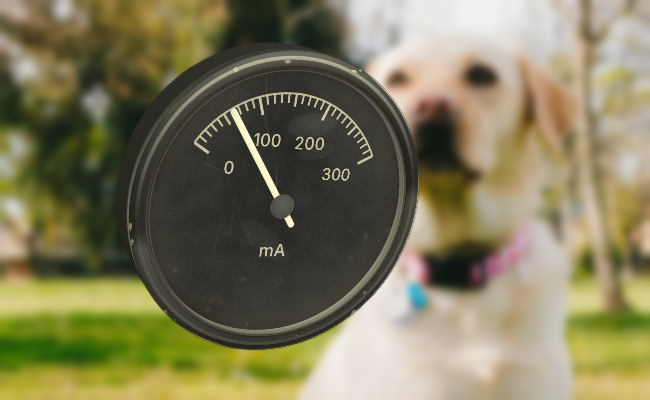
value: 60
